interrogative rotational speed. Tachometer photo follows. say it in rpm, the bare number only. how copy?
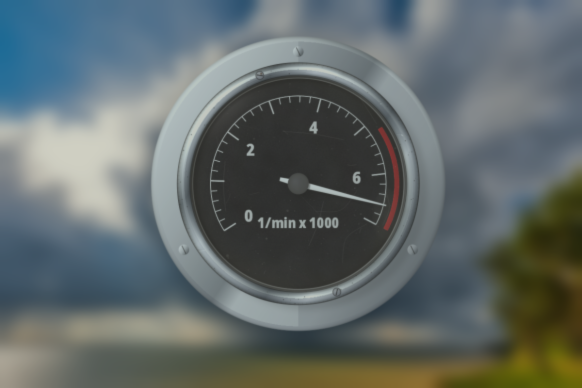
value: 6600
